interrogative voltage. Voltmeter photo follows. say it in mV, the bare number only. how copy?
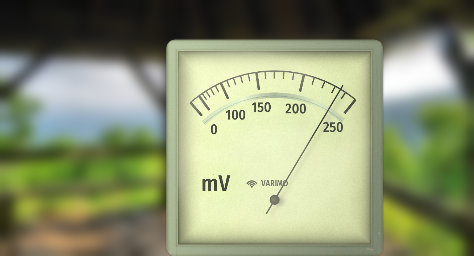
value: 235
